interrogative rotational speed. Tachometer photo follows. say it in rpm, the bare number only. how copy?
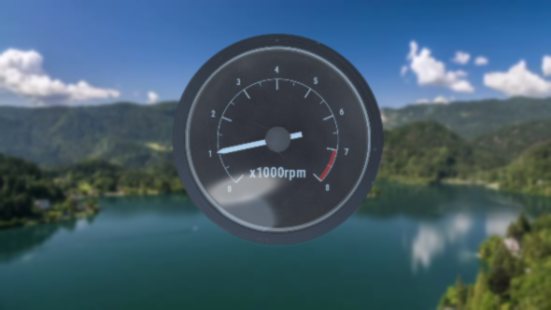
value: 1000
